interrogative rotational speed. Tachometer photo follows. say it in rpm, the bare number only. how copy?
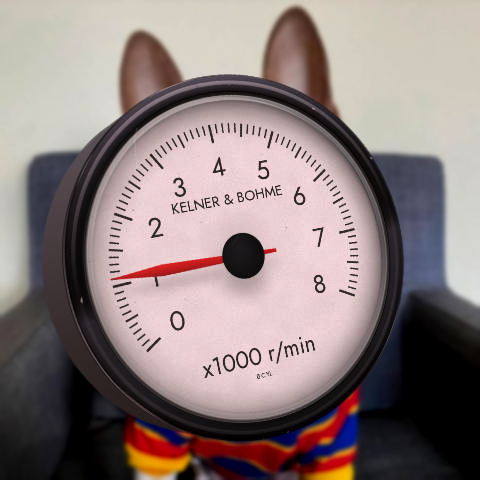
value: 1100
